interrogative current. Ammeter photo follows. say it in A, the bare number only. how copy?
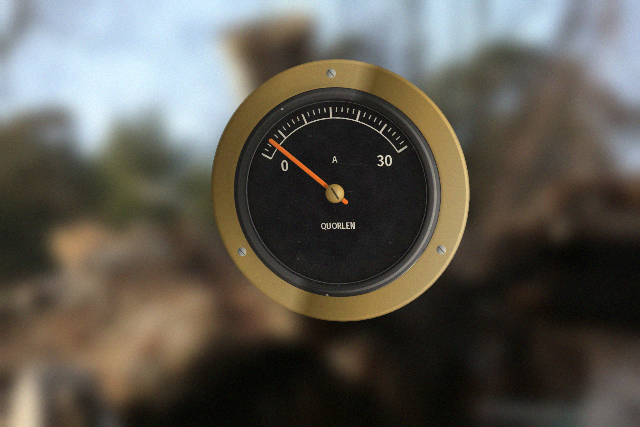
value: 3
